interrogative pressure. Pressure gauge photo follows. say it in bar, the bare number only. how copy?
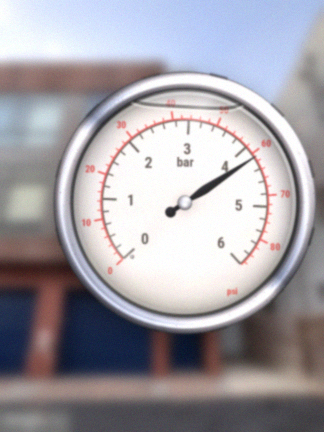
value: 4.2
